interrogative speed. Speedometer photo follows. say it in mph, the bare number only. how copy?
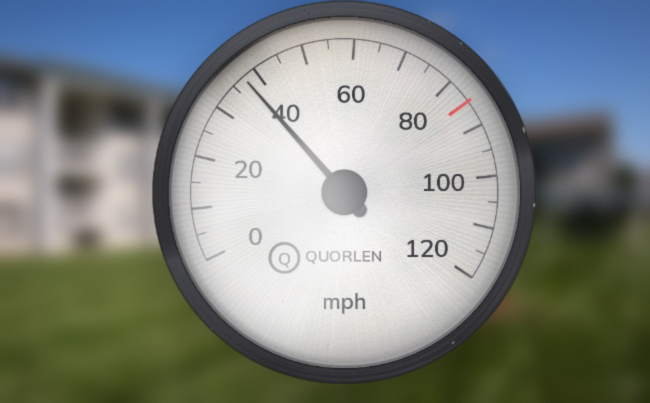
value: 37.5
